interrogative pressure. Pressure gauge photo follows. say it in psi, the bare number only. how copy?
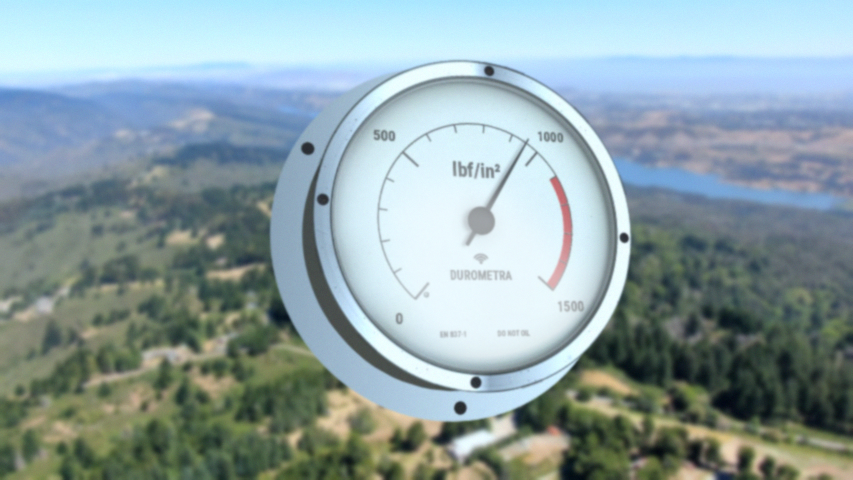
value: 950
